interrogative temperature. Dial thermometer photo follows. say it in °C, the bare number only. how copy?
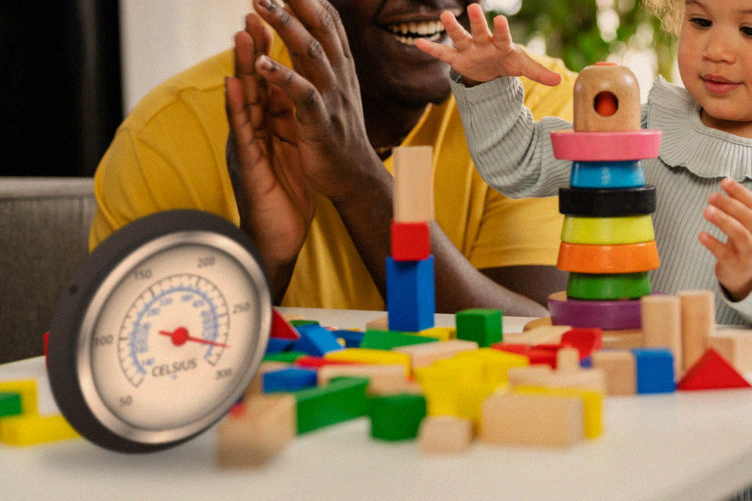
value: 280
